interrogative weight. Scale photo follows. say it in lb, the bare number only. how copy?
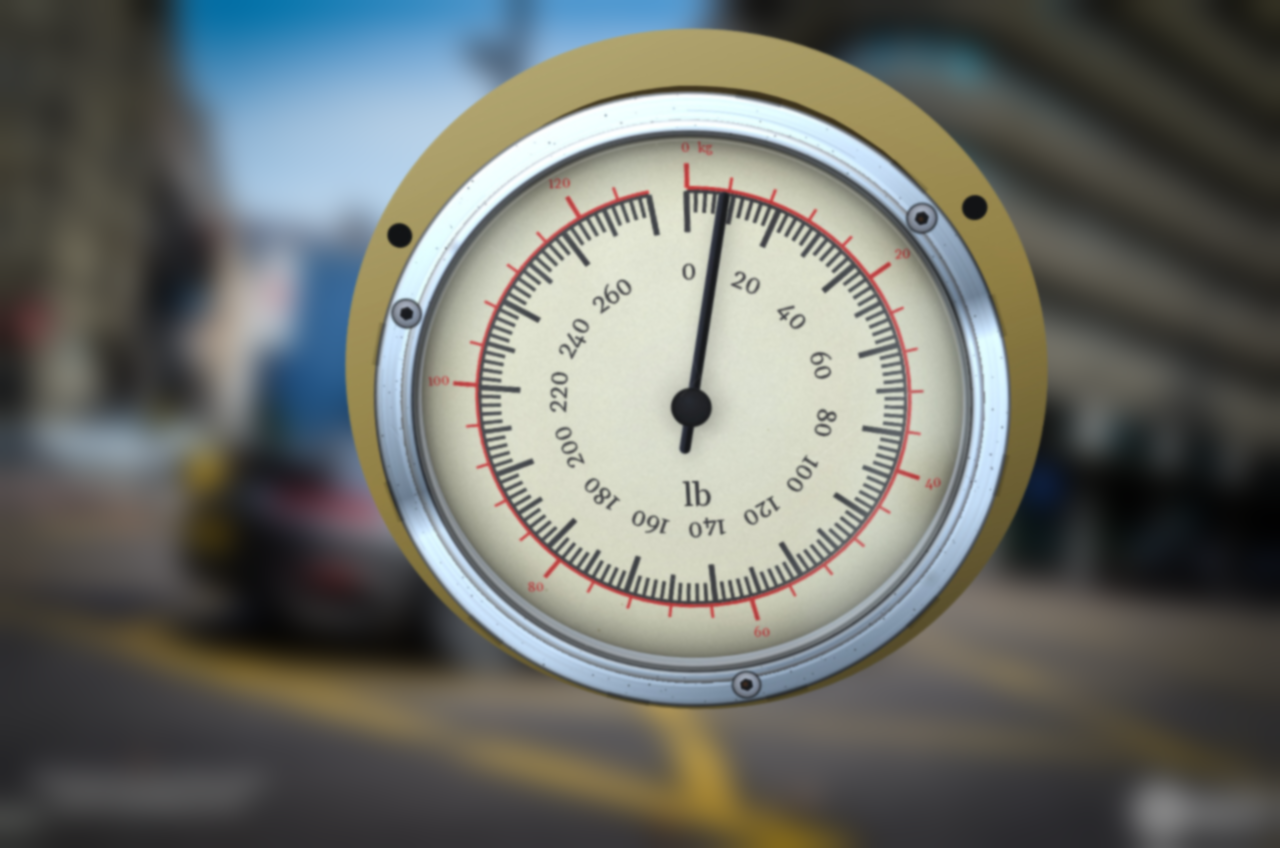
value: 8
